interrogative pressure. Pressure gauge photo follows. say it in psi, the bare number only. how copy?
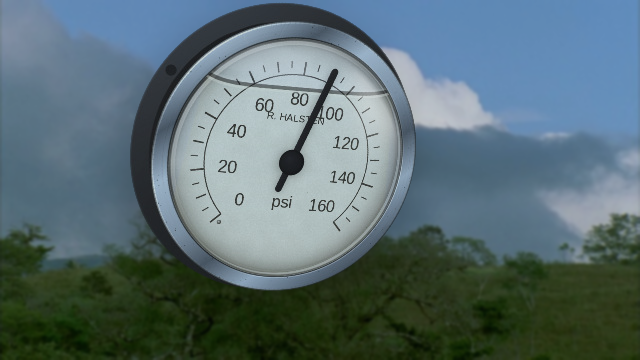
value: 90
